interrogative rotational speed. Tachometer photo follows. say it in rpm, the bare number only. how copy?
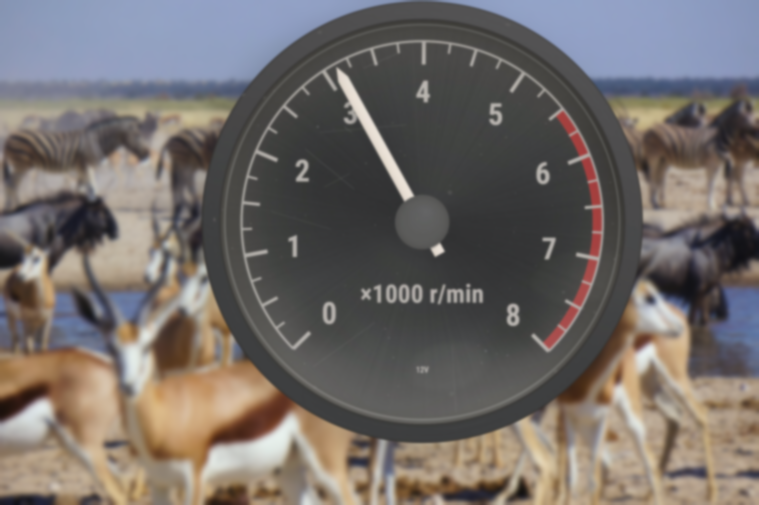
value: 3125
